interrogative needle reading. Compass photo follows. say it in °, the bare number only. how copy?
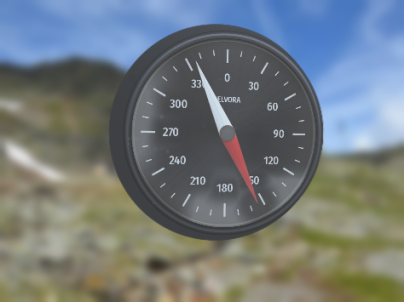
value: 155
